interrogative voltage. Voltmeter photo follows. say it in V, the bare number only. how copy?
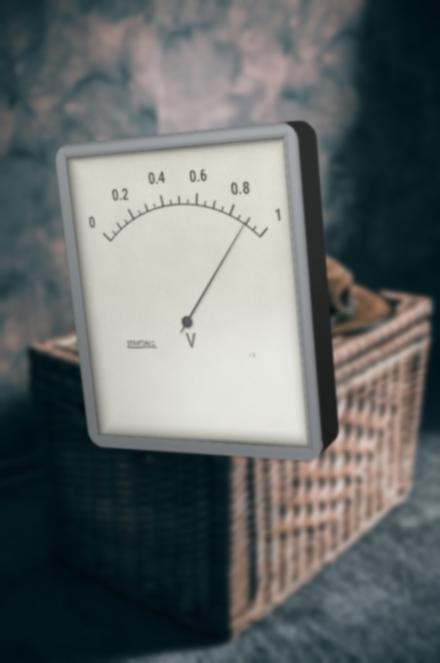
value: 0.9
